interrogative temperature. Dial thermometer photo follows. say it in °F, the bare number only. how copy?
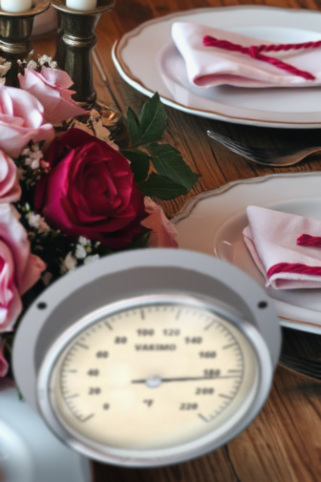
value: 180
